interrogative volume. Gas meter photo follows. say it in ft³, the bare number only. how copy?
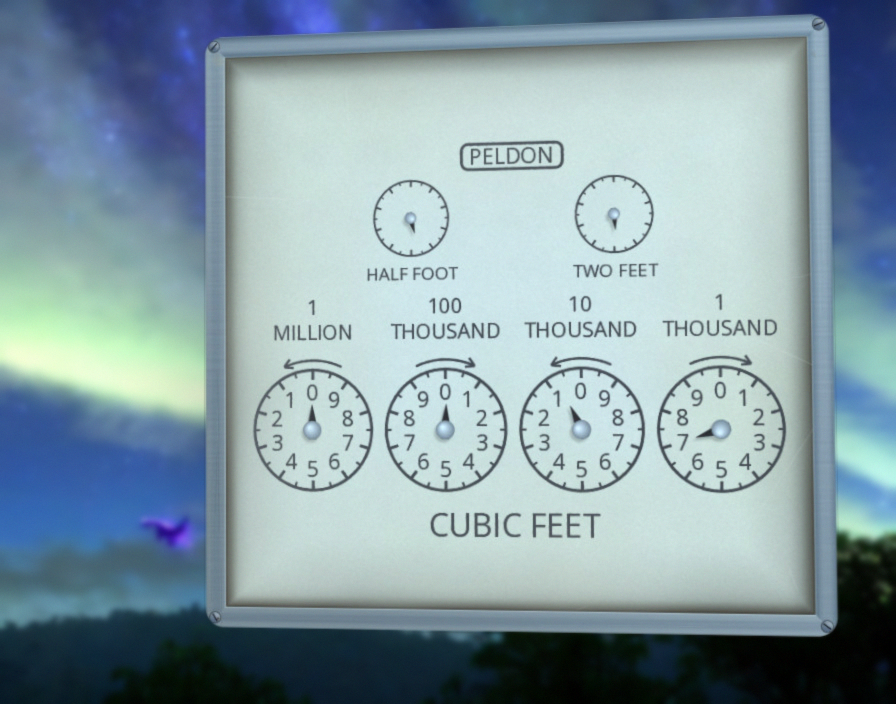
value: 700
